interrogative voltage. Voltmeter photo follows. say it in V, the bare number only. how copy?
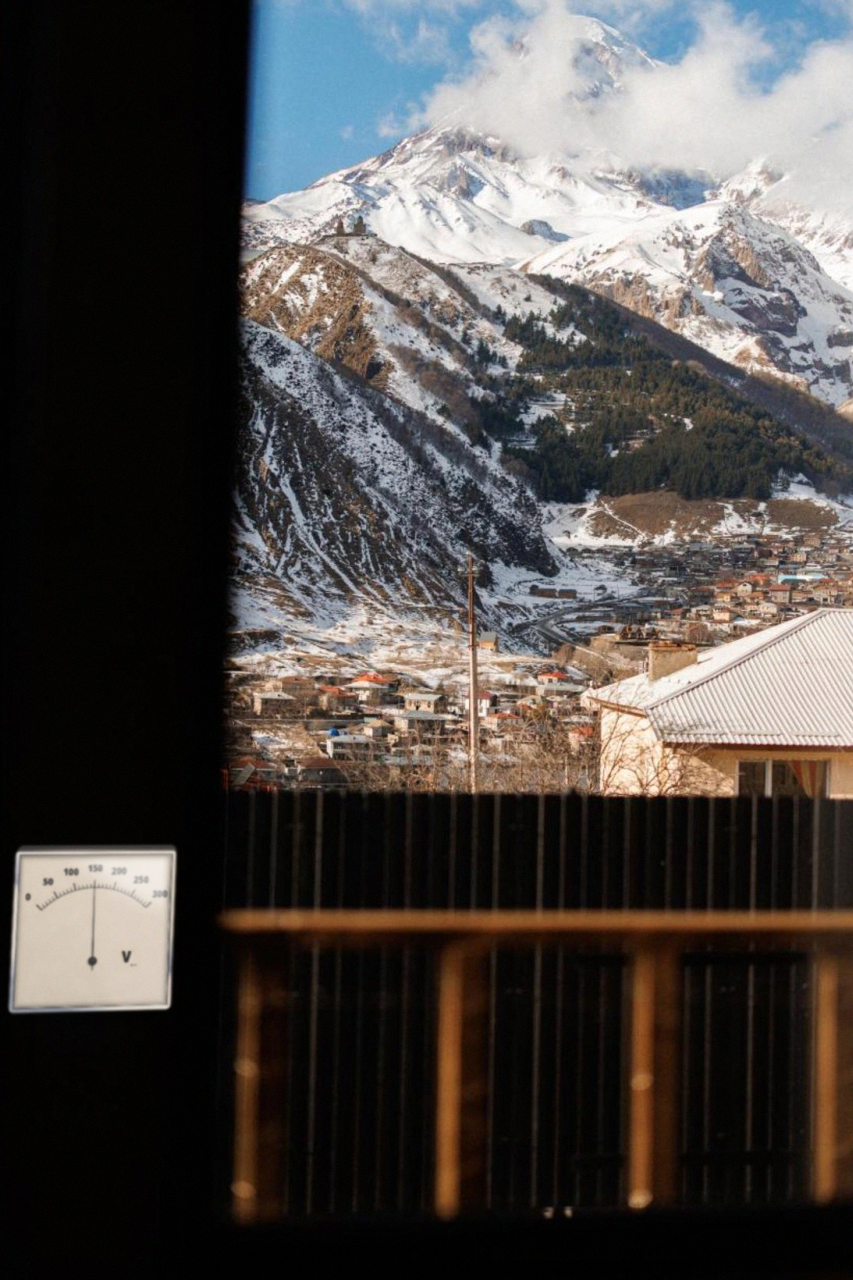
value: 150
